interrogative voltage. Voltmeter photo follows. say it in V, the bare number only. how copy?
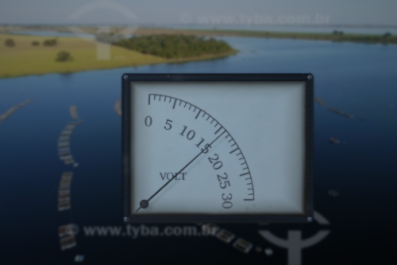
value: 16
